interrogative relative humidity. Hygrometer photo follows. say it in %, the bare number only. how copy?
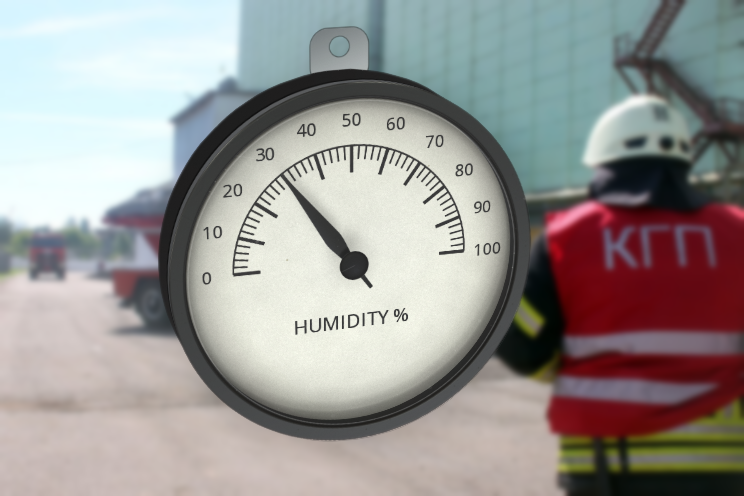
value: 30
